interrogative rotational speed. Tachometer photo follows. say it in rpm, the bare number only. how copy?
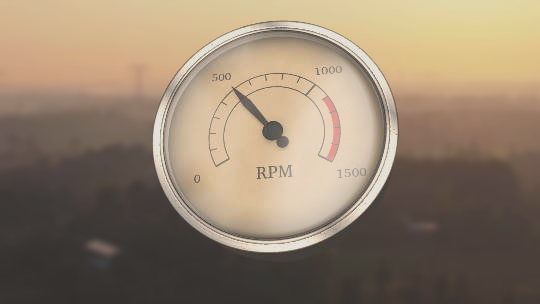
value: 500
